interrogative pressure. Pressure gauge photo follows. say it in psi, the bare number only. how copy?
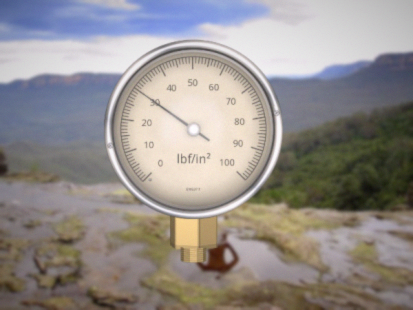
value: 30
